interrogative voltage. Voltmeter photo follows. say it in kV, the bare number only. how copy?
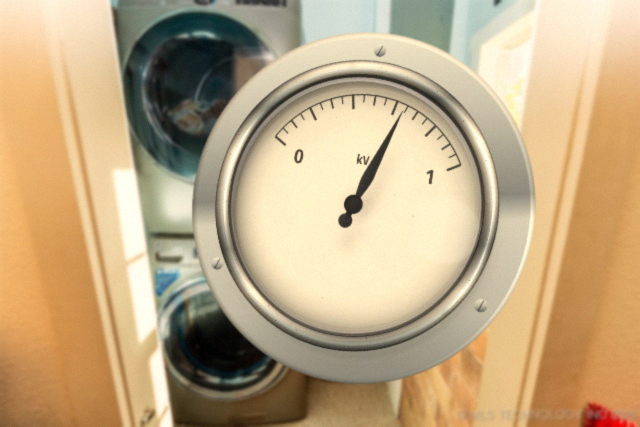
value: 0.65
